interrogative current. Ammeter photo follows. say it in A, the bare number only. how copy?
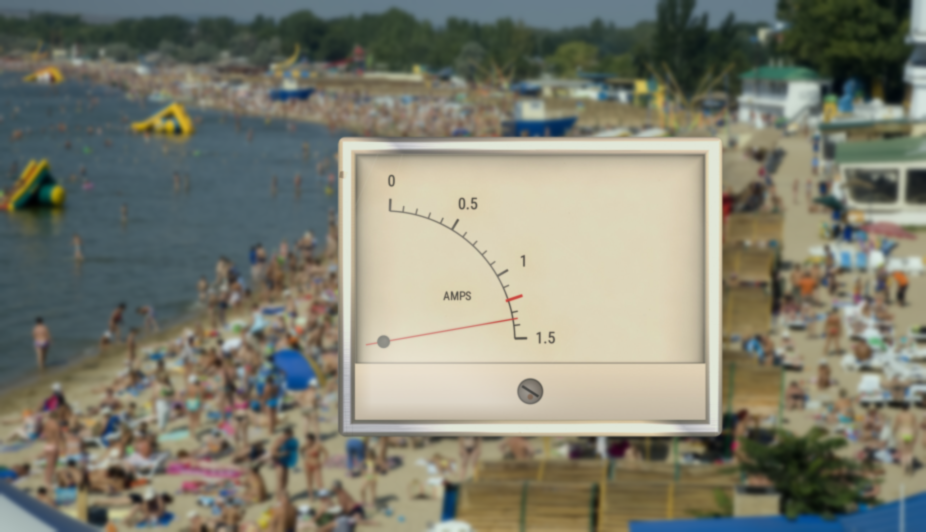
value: 1.35
